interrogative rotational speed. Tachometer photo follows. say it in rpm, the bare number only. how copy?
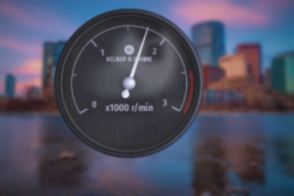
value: 1750
